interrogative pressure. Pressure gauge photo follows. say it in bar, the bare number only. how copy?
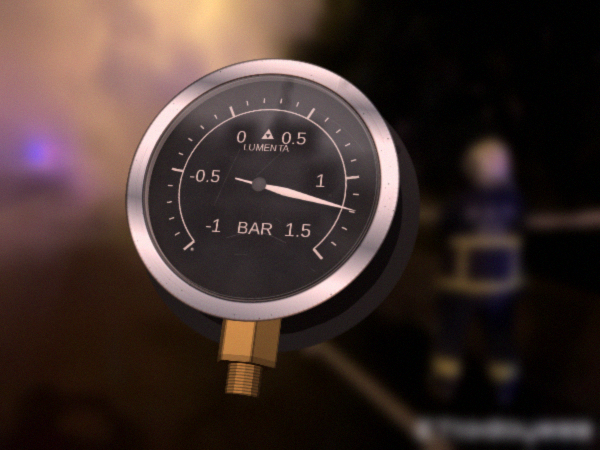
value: 1.2
